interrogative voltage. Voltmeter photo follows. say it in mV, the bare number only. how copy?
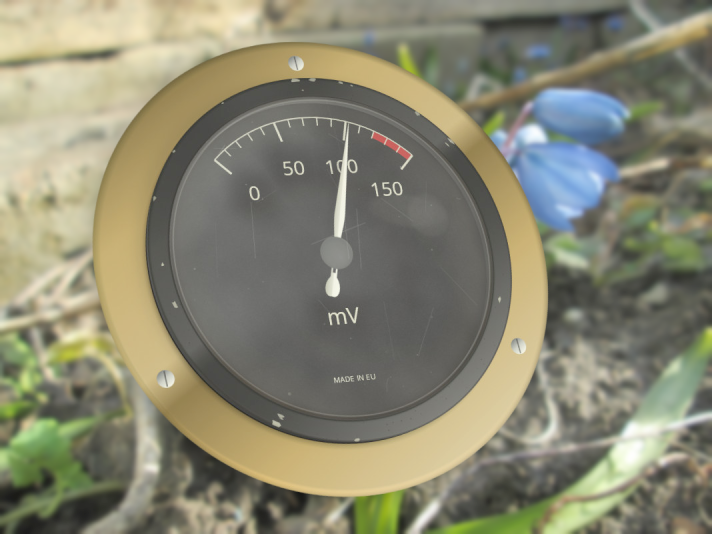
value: 100
